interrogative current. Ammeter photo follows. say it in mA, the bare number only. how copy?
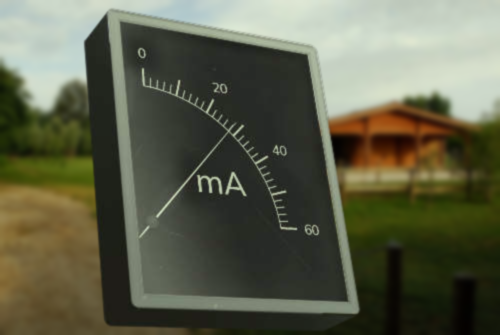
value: 28
